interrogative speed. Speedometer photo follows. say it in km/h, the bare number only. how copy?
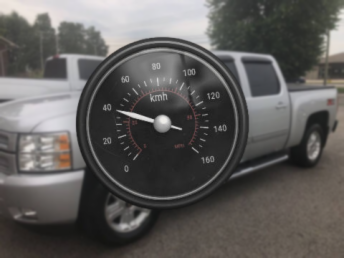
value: 40
